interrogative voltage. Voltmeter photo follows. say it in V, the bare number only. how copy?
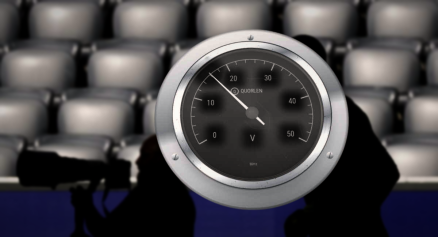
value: 16
